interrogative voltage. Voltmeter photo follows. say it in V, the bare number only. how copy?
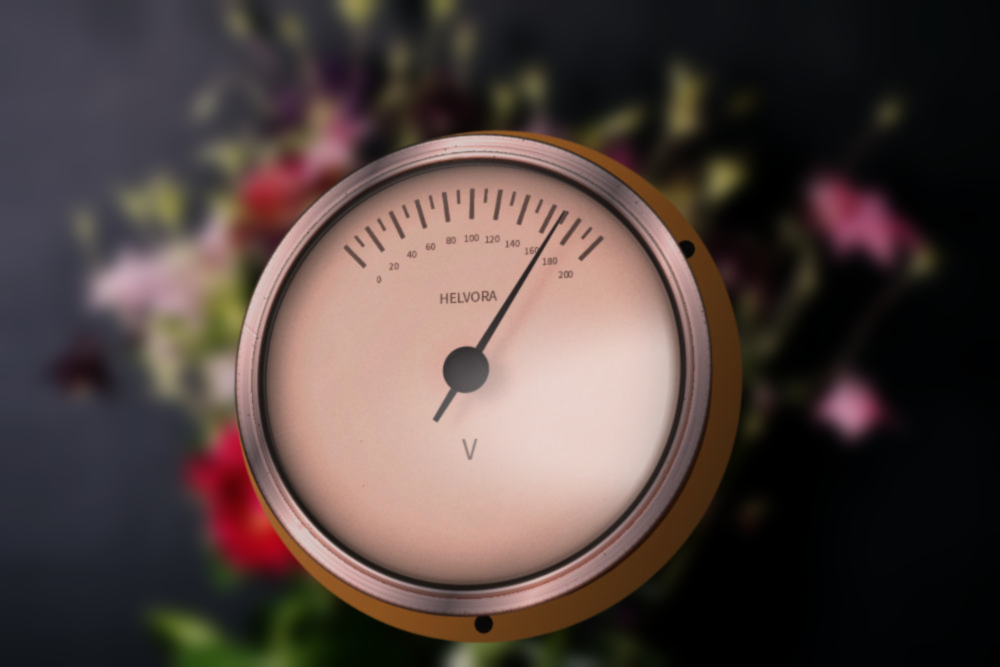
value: 170
